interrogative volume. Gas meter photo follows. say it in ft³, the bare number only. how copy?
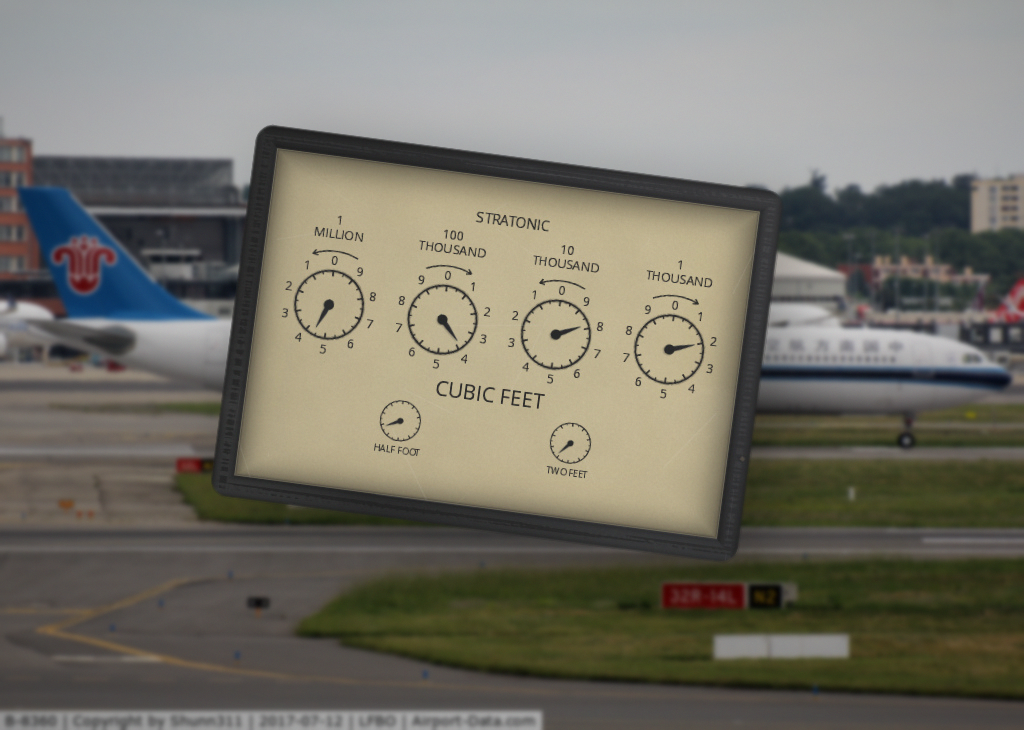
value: 438200
